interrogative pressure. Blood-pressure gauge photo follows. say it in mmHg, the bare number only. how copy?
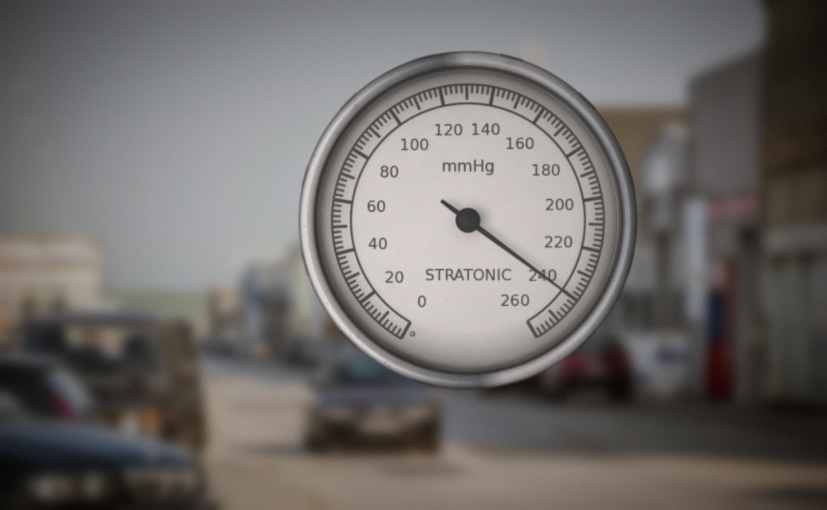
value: 240
